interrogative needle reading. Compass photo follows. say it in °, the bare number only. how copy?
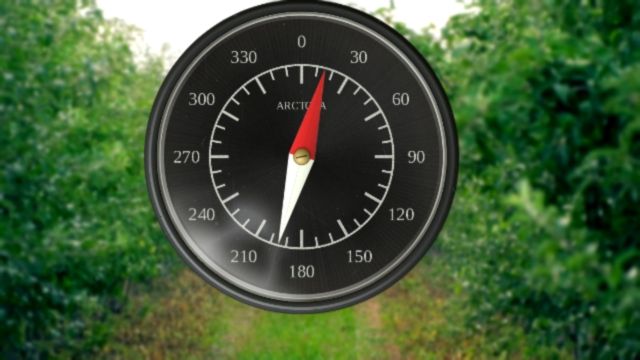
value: 15
